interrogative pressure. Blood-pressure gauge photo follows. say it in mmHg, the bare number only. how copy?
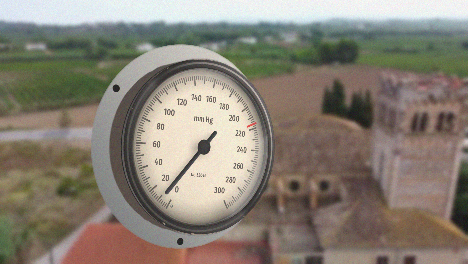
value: 10
